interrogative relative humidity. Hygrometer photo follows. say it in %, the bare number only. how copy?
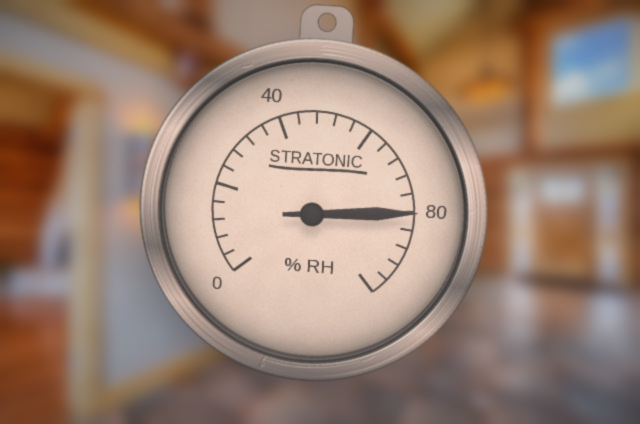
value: 80
